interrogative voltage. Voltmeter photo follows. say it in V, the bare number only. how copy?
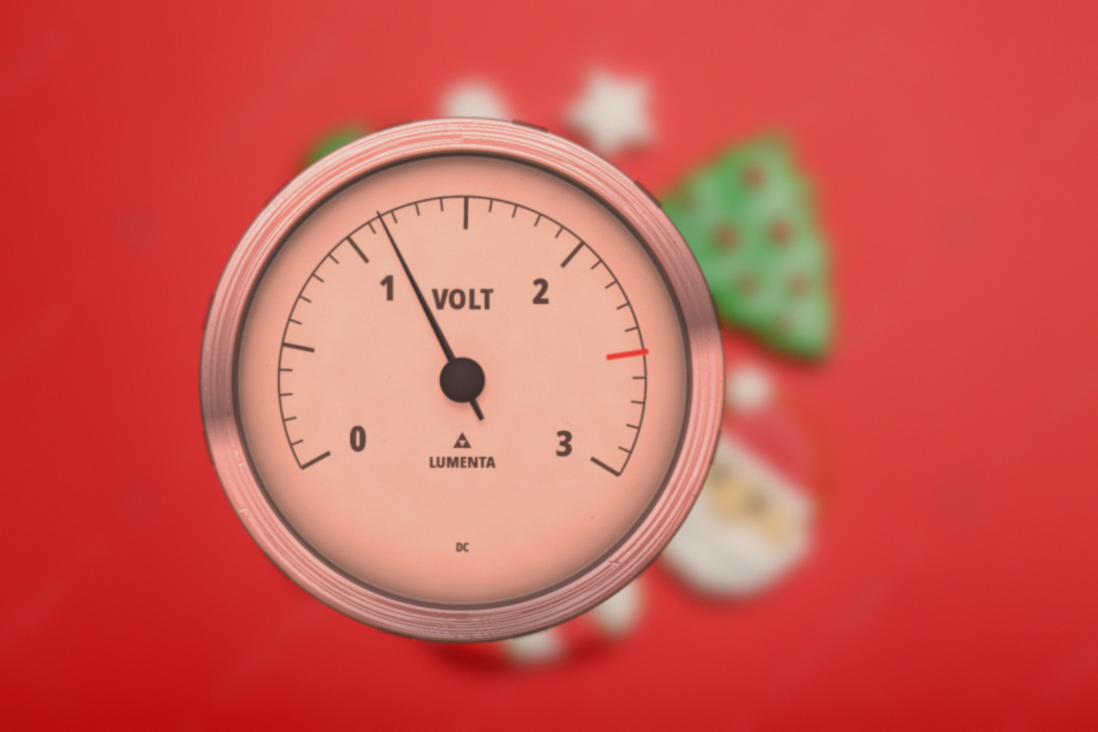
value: 1.15
